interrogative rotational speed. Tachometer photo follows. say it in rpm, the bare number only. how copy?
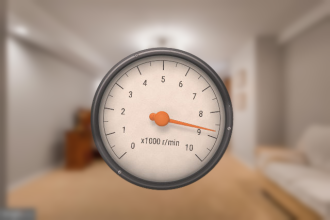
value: 8750
